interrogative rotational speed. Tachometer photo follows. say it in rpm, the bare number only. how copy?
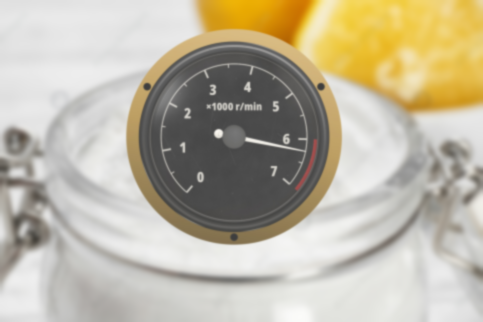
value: 6250
